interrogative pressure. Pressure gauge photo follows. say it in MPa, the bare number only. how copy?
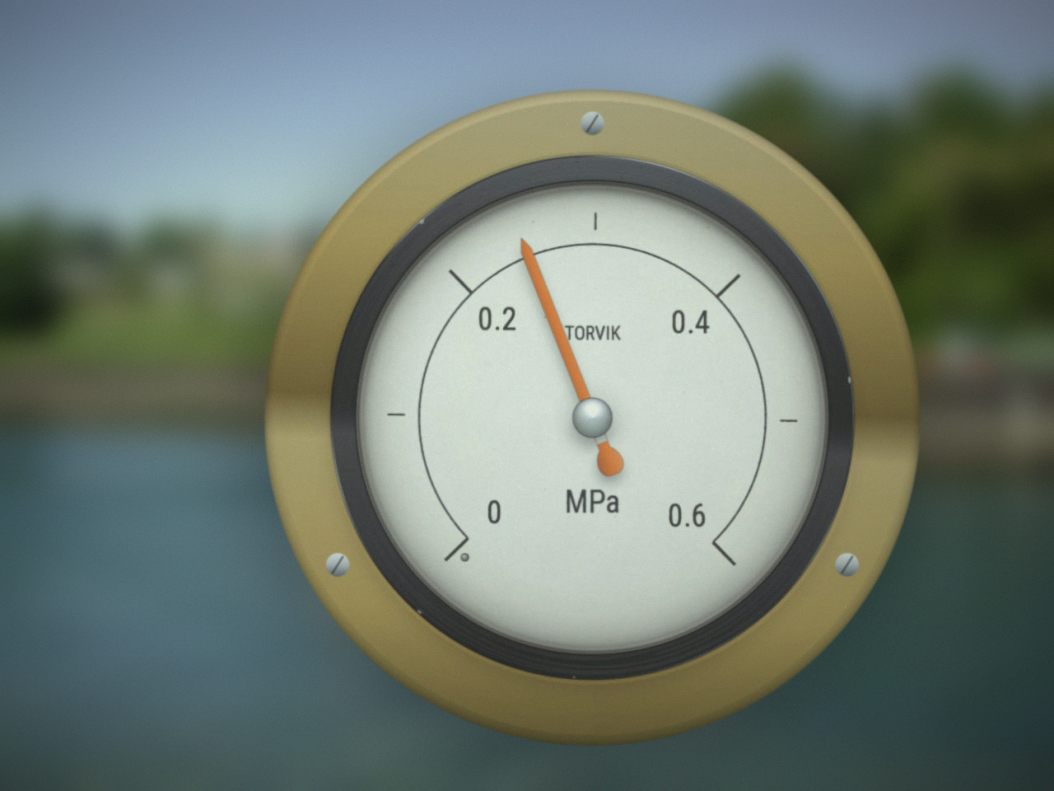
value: 0.25
